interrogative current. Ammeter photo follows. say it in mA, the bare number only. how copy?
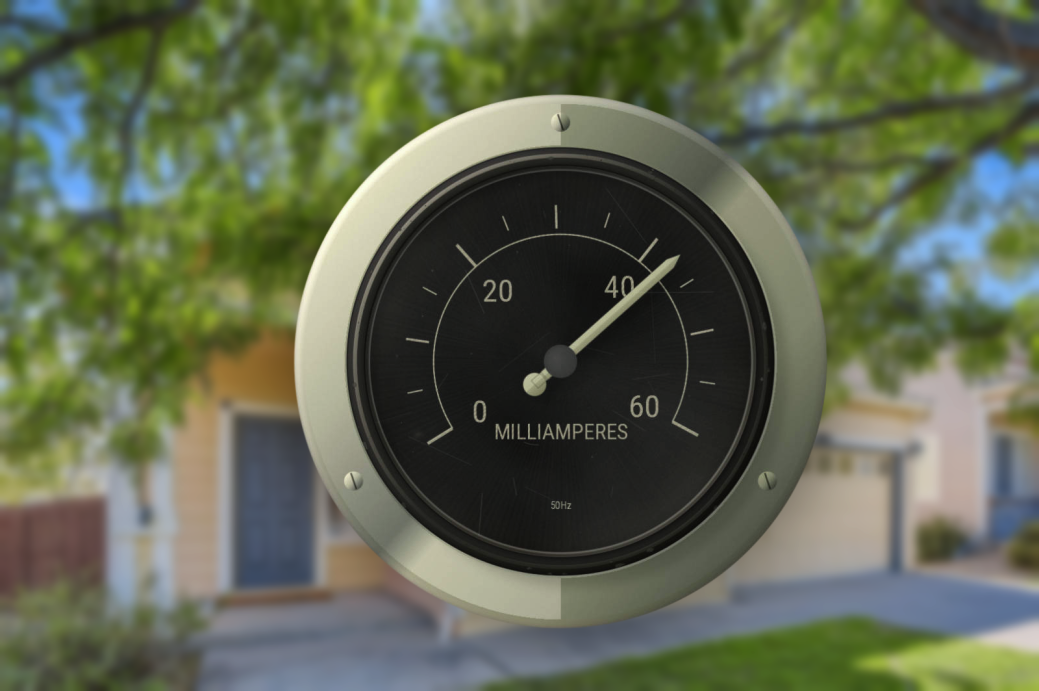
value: 42.5
